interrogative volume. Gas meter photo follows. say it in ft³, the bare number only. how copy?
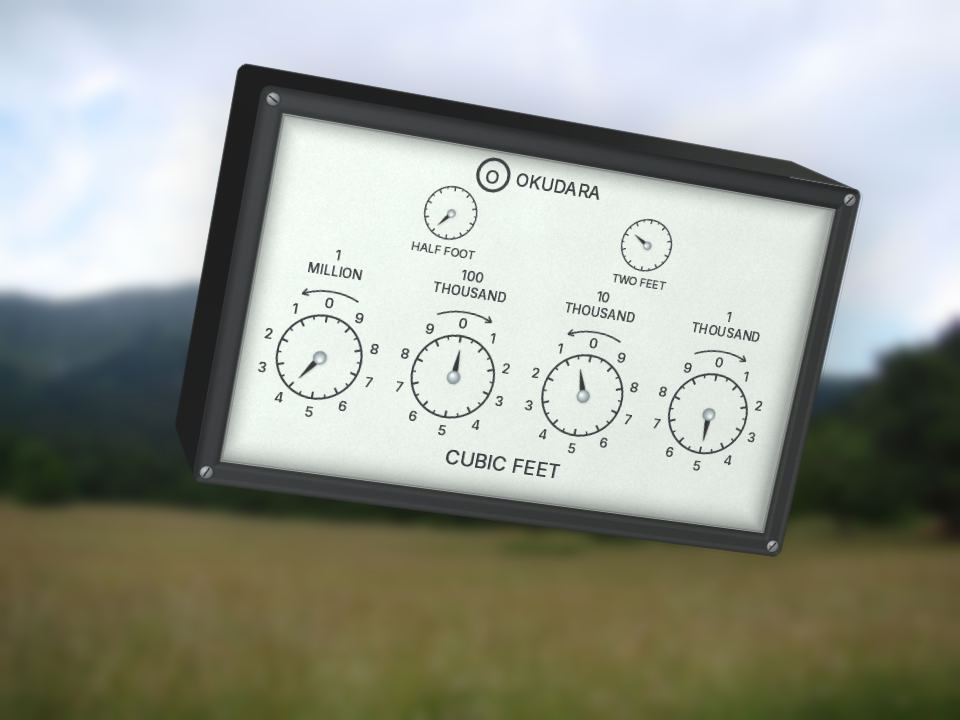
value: 400500
